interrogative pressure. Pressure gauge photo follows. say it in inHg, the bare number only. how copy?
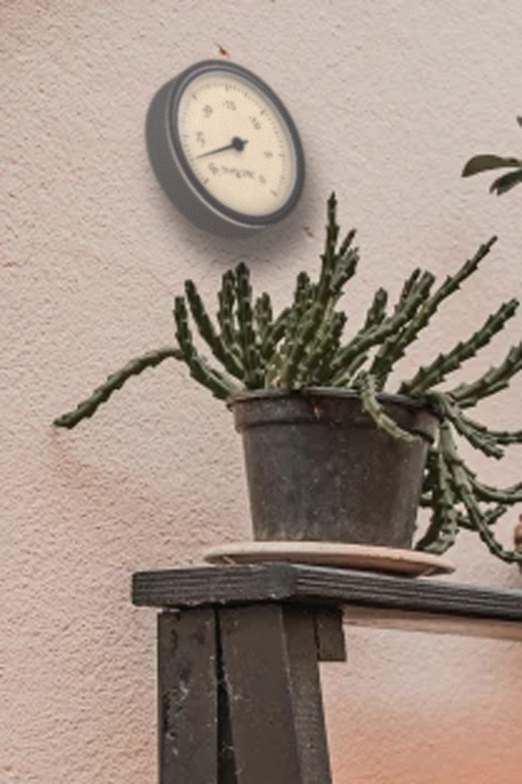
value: -27.5
